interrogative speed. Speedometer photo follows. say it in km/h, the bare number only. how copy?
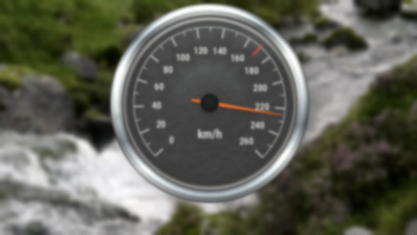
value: 225
